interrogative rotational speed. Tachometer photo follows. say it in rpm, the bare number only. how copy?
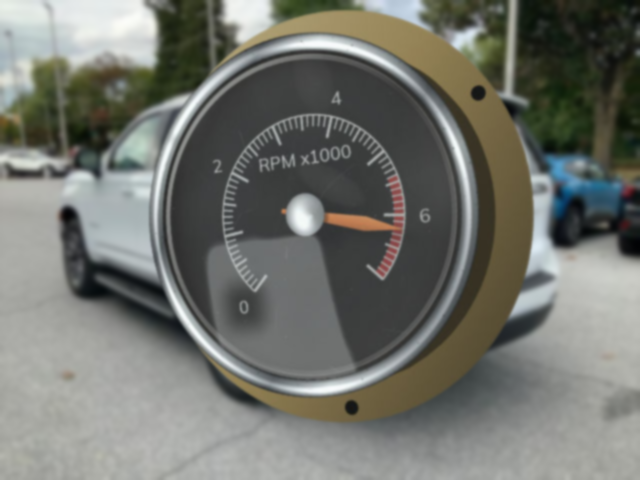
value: 6200
